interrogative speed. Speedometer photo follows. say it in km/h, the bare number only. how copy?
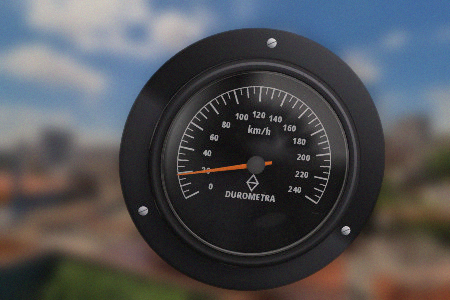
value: 20
